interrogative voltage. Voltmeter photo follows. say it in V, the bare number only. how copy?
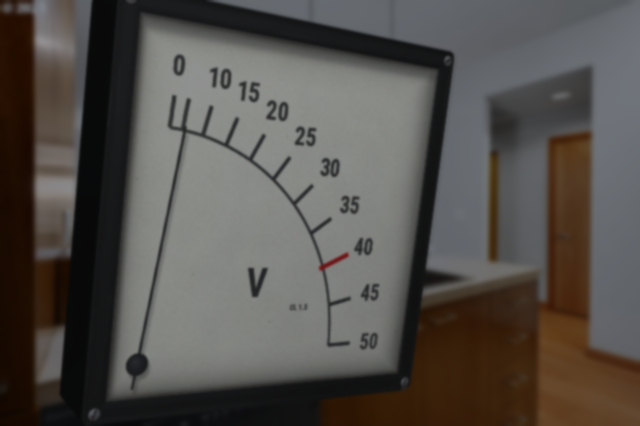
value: 5
